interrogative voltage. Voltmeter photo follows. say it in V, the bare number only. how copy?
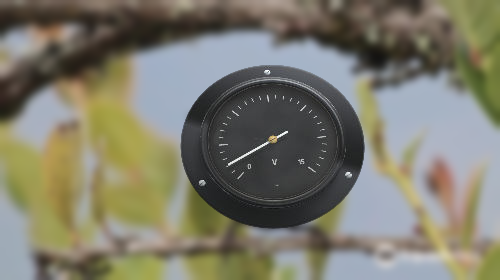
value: 1
